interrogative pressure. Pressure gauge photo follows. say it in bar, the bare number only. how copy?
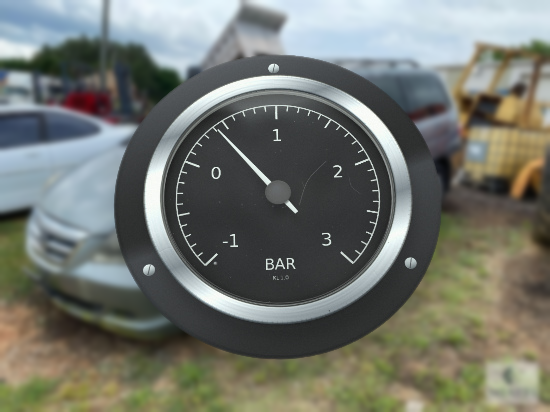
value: 0.4
